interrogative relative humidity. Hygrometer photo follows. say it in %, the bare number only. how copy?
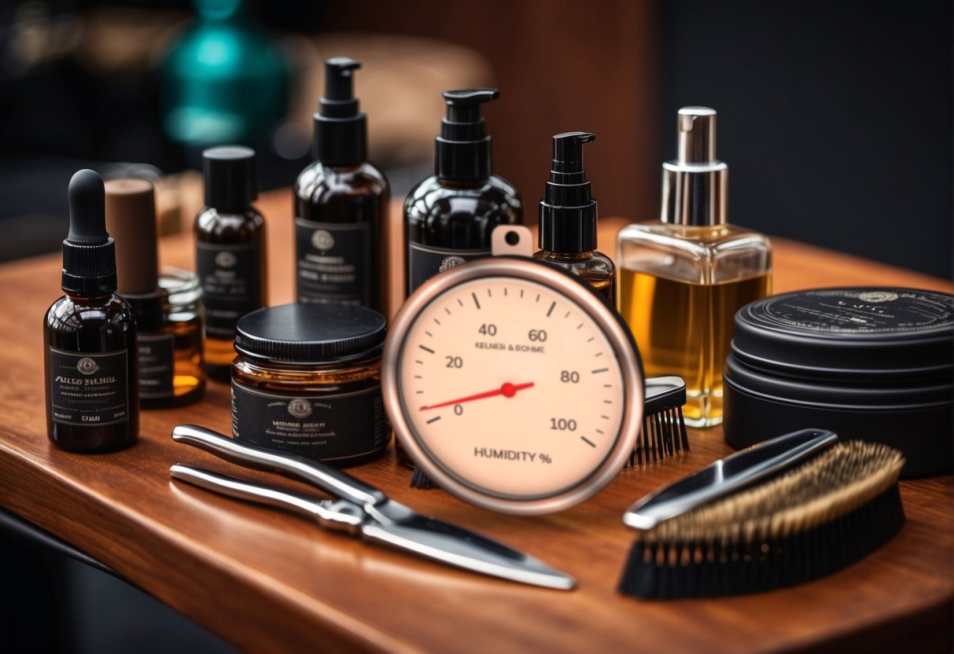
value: 4
